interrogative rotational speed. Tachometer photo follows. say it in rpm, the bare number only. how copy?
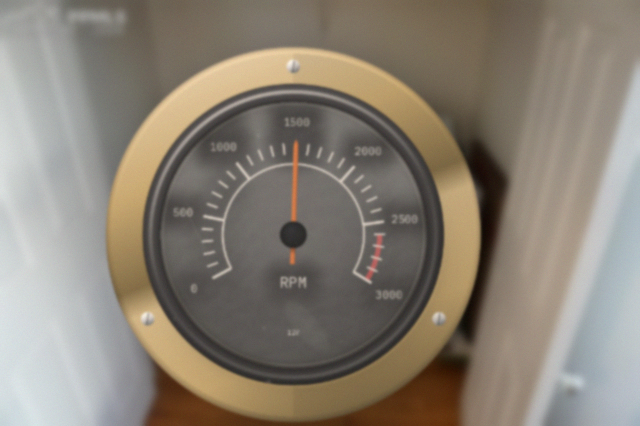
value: 1500
